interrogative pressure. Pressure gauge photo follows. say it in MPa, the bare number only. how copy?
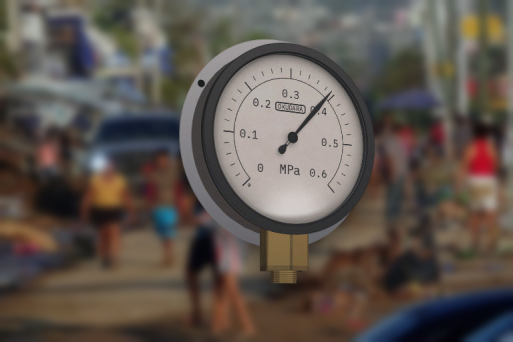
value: 0.39
